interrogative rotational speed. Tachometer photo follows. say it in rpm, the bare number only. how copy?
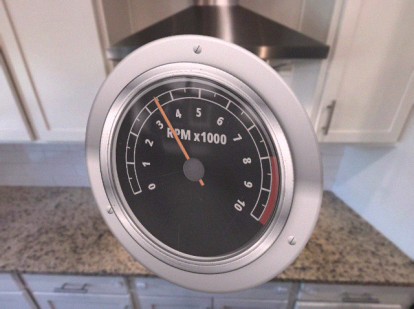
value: 3500
